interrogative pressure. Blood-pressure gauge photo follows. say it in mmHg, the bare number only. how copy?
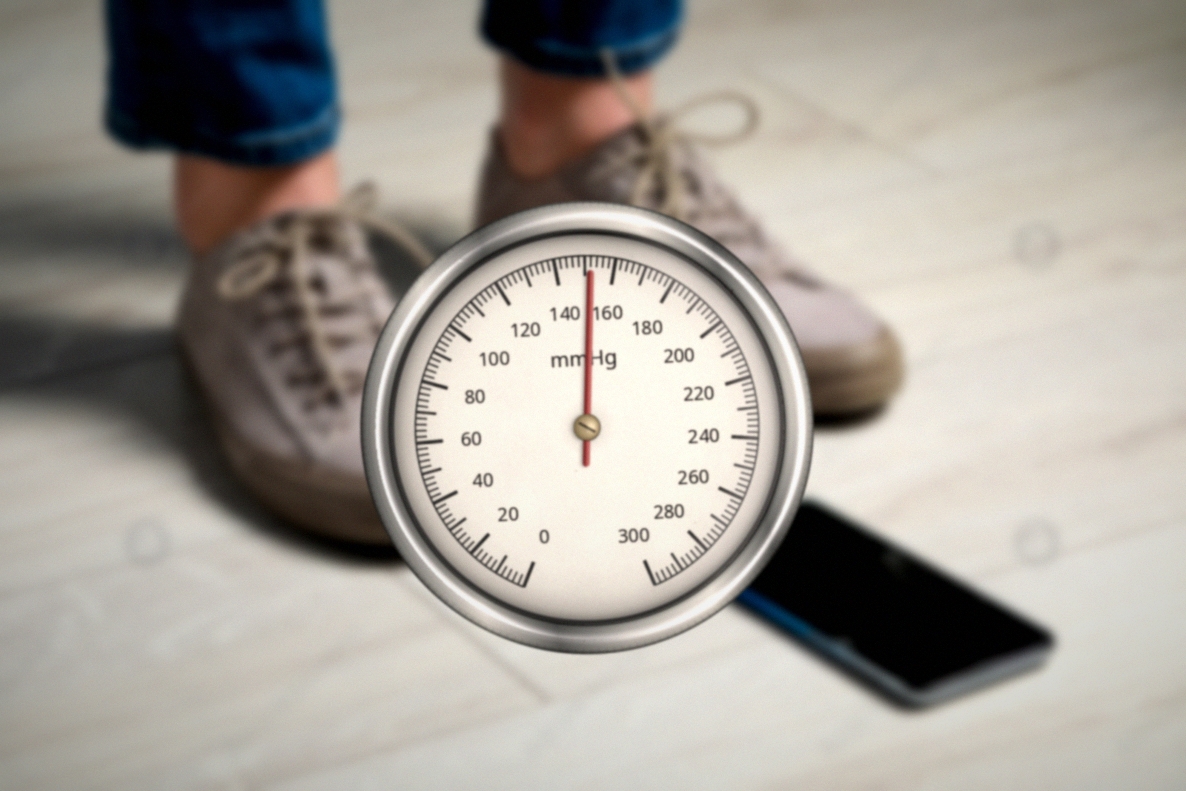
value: 152
